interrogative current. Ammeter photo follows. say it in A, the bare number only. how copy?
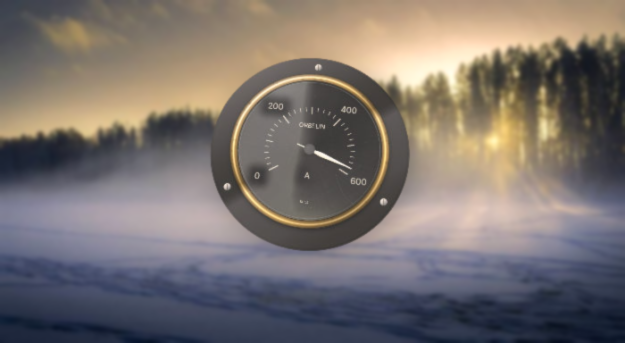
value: 580
